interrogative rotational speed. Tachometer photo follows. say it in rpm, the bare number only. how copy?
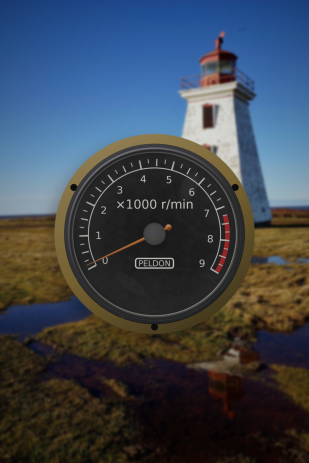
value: 125
